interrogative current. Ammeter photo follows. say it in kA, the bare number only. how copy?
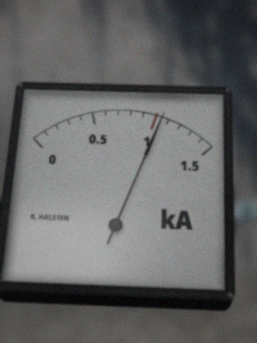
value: 1.05
